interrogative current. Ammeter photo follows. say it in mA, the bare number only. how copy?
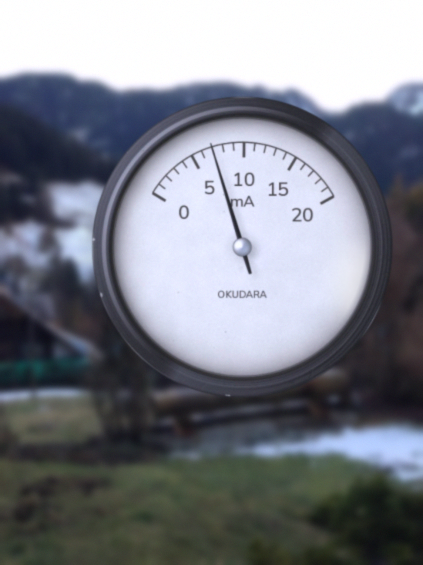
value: 7
